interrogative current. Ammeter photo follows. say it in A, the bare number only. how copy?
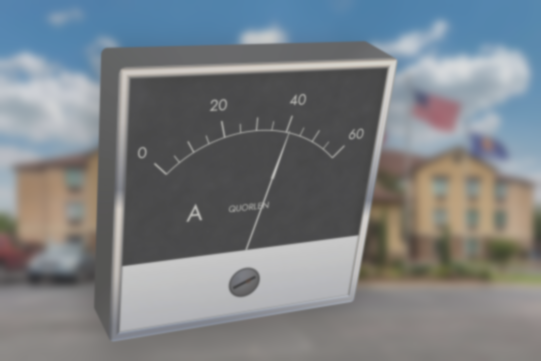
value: 40
